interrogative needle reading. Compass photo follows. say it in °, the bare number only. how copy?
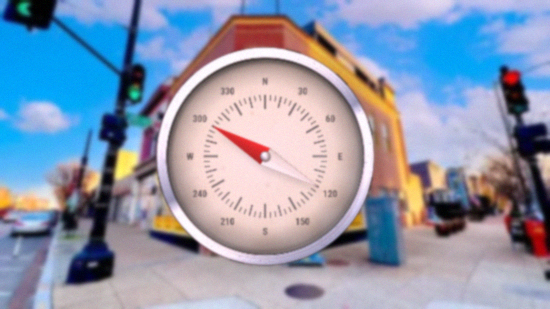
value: 300
